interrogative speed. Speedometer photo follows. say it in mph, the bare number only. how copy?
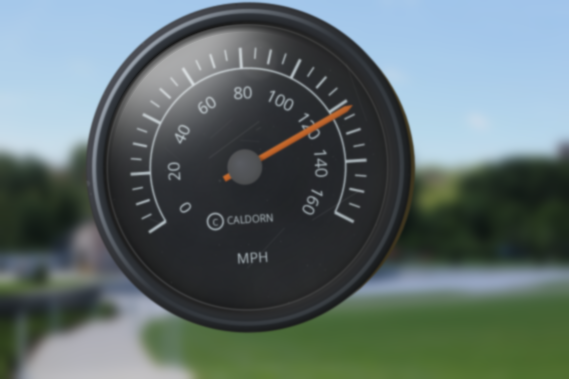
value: 122.5
